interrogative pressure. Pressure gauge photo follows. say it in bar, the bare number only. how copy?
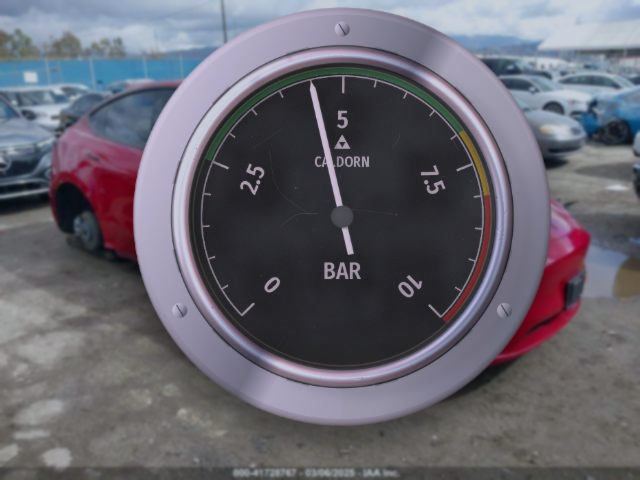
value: 4.5
